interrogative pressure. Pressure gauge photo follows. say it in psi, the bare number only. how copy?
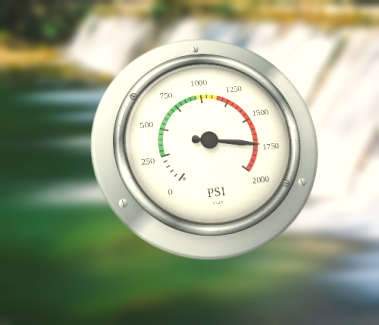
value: 1750
